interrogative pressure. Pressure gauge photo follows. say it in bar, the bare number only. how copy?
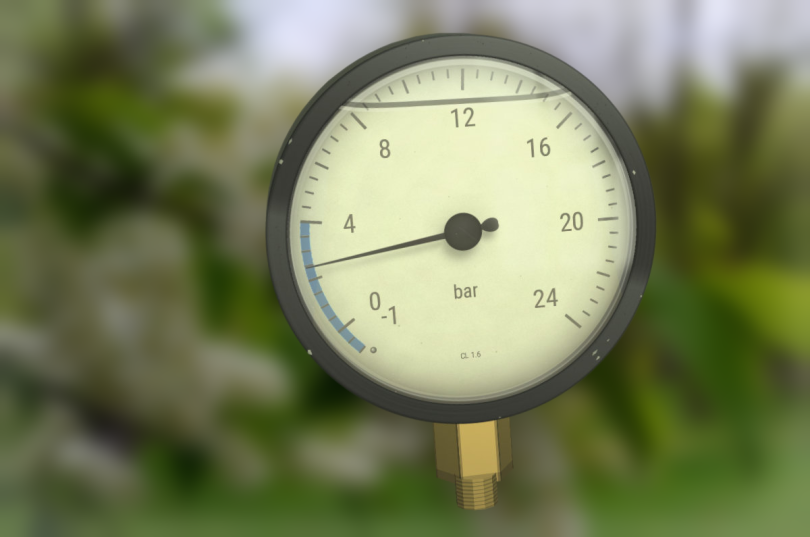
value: 2.5
